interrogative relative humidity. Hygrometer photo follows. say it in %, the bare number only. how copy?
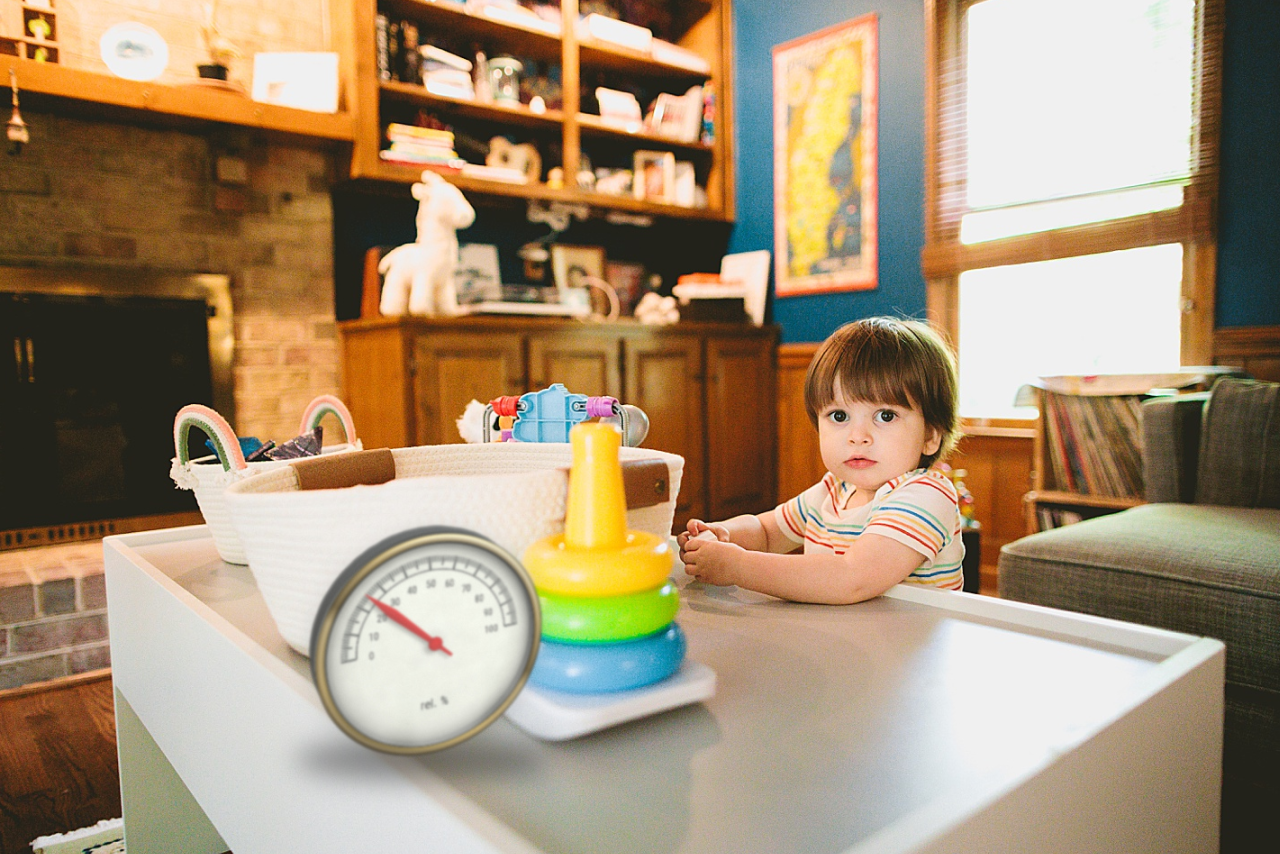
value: 25
